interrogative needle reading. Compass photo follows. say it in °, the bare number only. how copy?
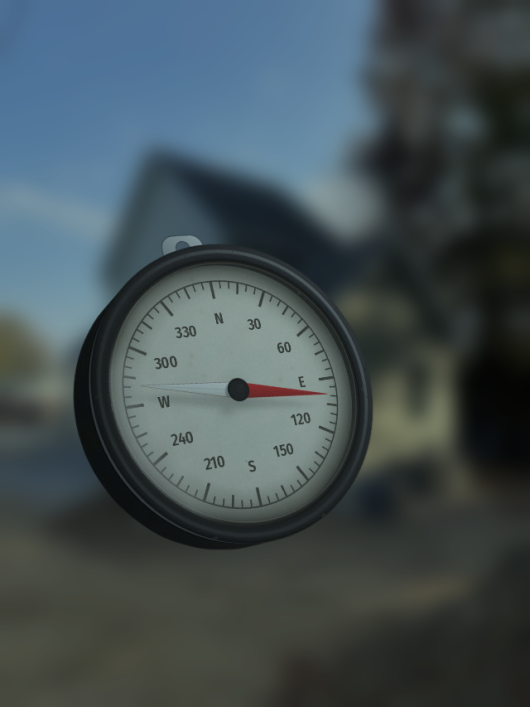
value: 100
